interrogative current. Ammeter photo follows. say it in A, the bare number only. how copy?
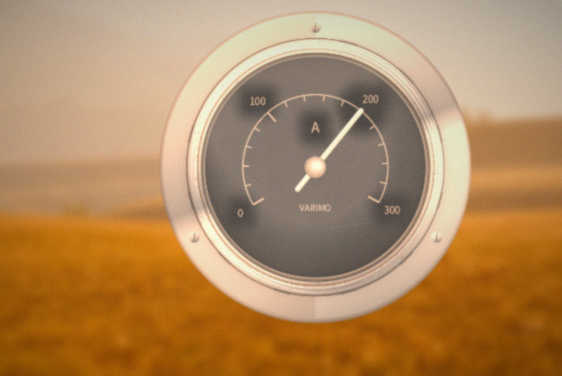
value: 200
